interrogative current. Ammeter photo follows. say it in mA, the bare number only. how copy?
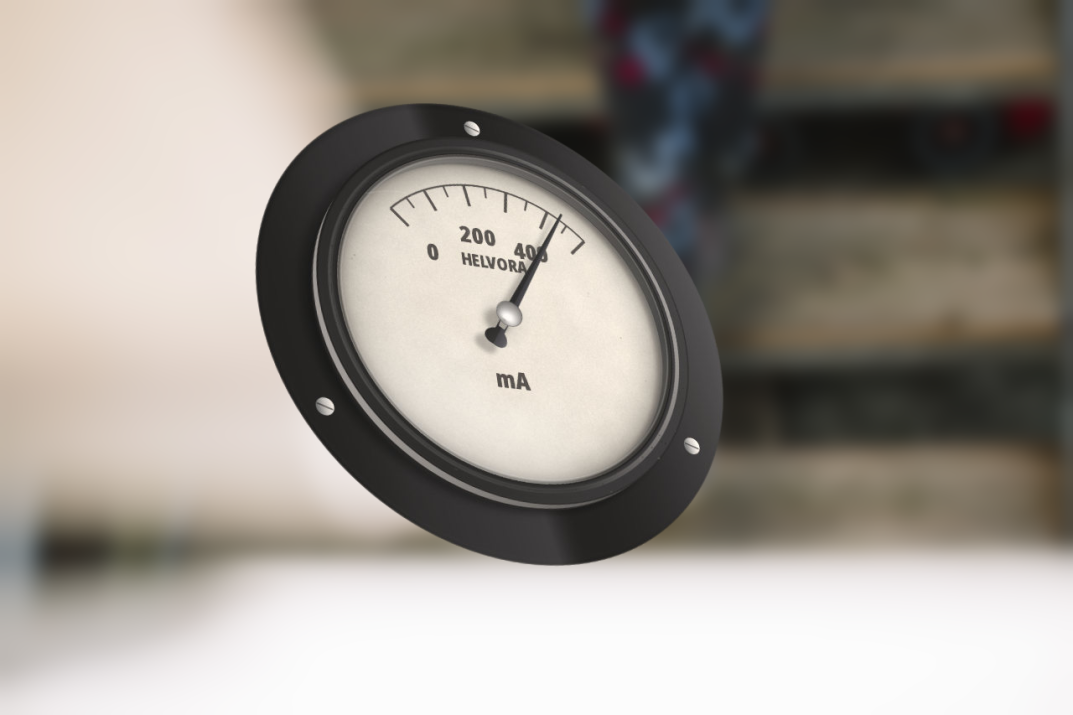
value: 425
